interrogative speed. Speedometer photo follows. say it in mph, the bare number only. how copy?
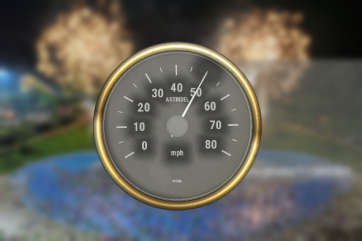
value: 50
